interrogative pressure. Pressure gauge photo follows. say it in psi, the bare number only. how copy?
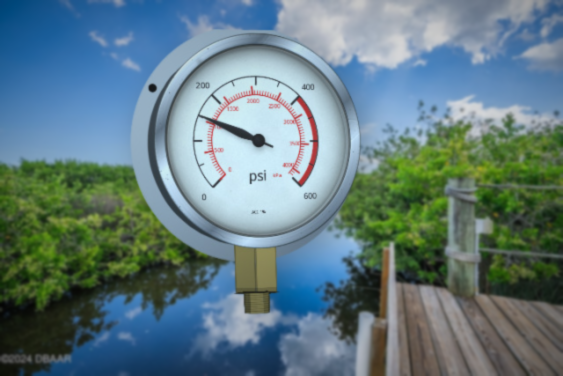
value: 150
